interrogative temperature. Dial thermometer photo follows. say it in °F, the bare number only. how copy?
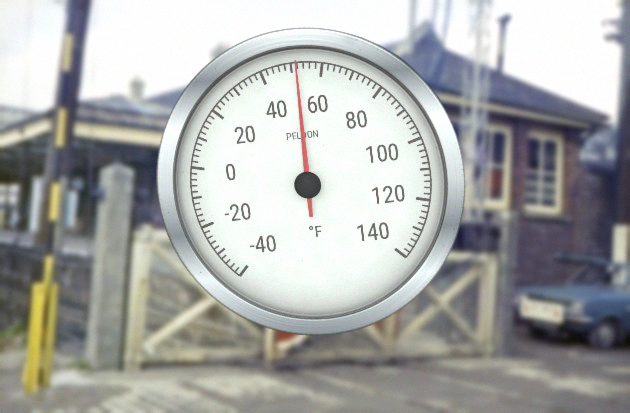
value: 52
